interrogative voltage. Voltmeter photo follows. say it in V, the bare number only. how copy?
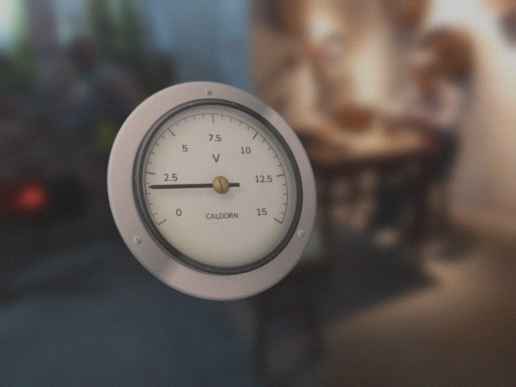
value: 1.75
